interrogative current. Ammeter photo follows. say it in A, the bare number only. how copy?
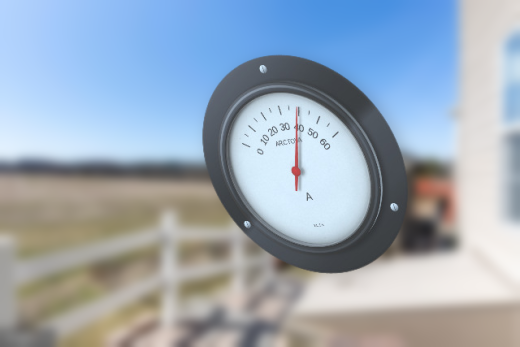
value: 40
